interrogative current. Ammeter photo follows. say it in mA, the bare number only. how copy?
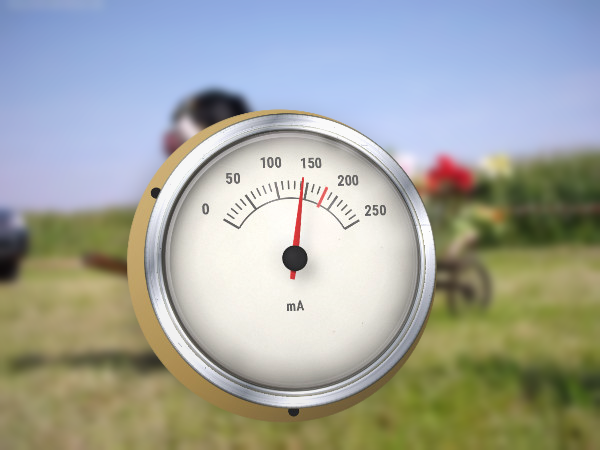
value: 140
